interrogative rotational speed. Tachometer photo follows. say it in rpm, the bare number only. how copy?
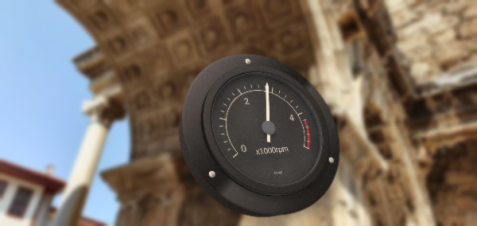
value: 2800
